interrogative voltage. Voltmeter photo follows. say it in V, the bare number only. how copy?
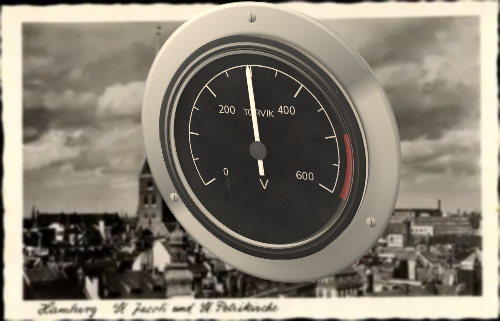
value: 300
